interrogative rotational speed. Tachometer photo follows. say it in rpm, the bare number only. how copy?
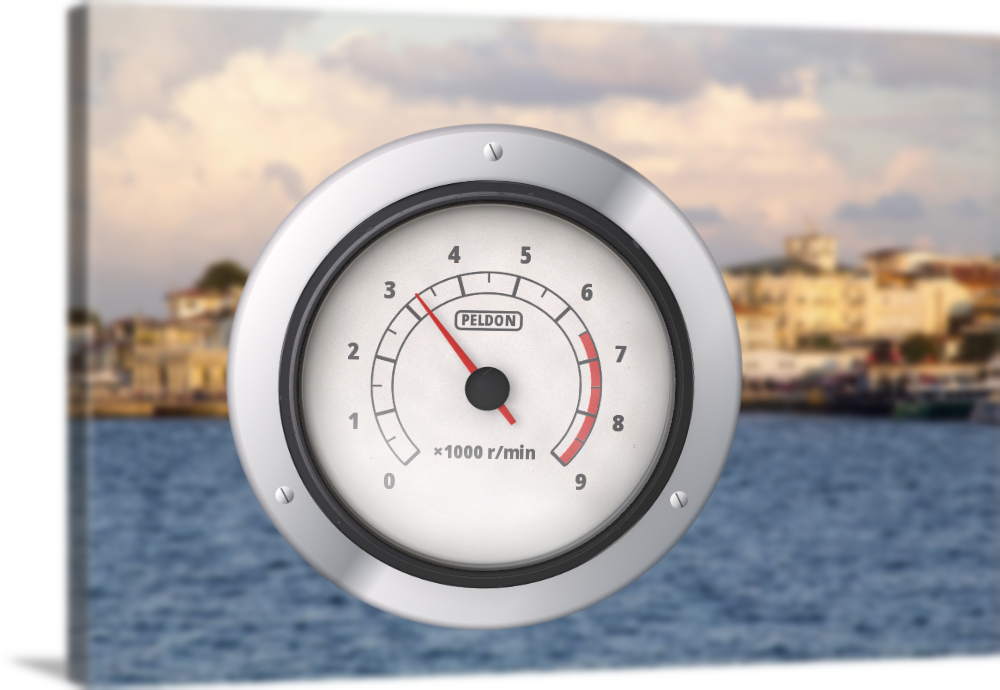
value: 3250
